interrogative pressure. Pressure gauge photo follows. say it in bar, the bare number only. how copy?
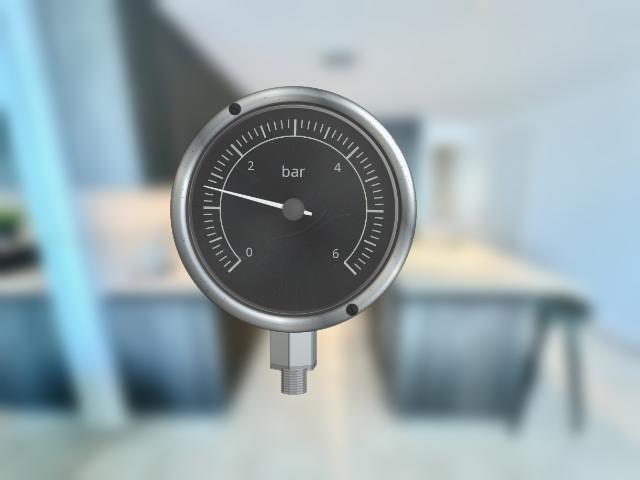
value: 1.3
